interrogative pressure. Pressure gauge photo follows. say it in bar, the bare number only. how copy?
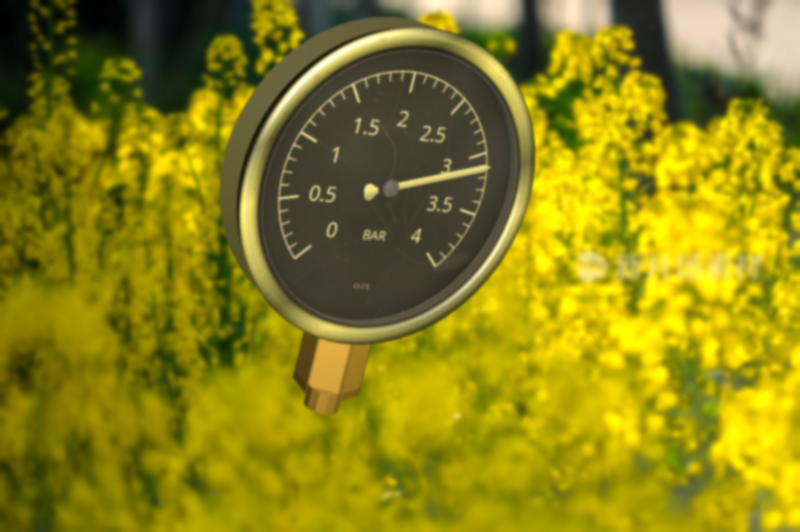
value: 3.1
